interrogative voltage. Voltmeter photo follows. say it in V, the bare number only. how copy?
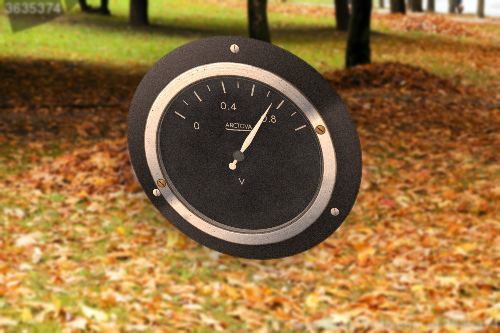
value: 0.75
